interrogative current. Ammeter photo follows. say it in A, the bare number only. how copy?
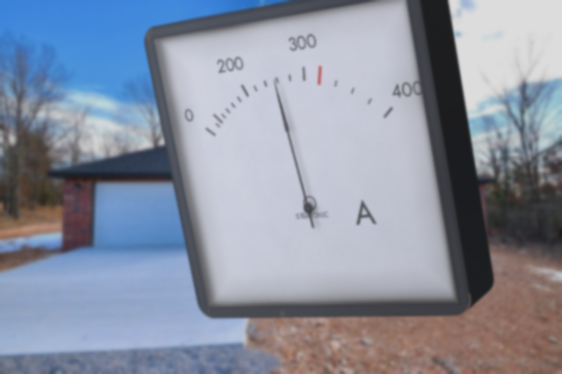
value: 260
